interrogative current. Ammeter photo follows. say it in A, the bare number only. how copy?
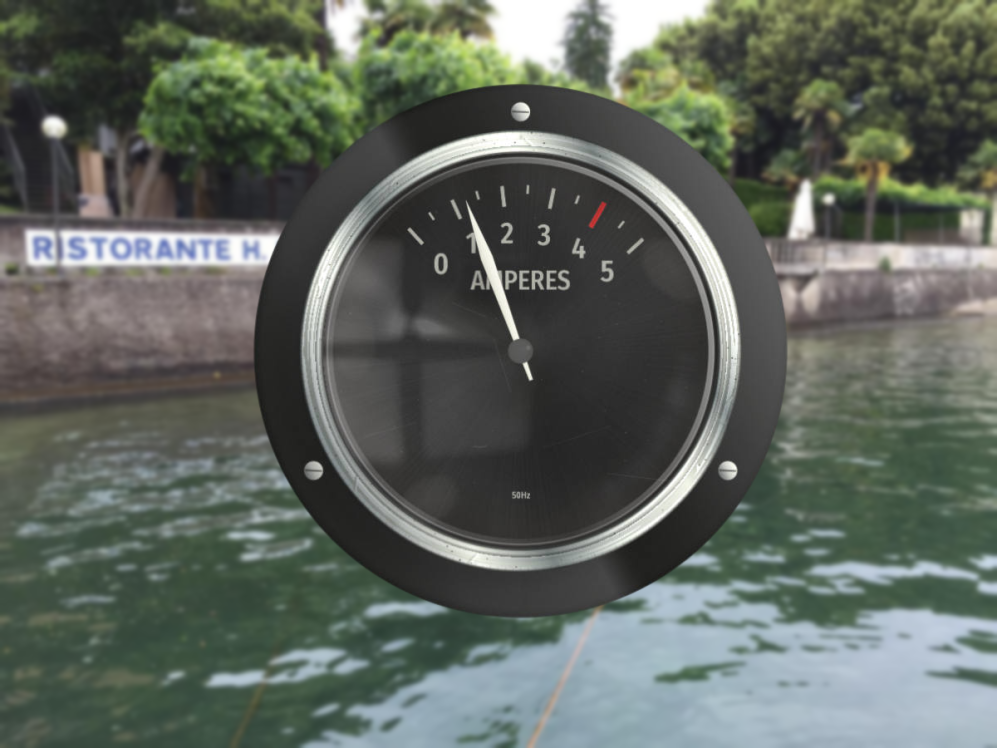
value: 1.25
